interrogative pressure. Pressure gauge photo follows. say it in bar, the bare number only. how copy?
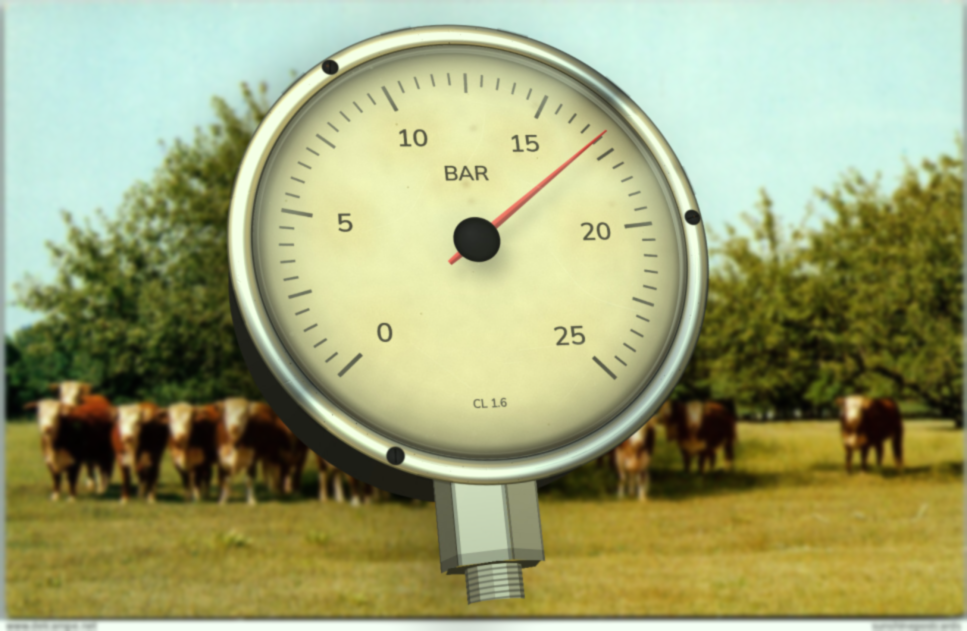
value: 17
